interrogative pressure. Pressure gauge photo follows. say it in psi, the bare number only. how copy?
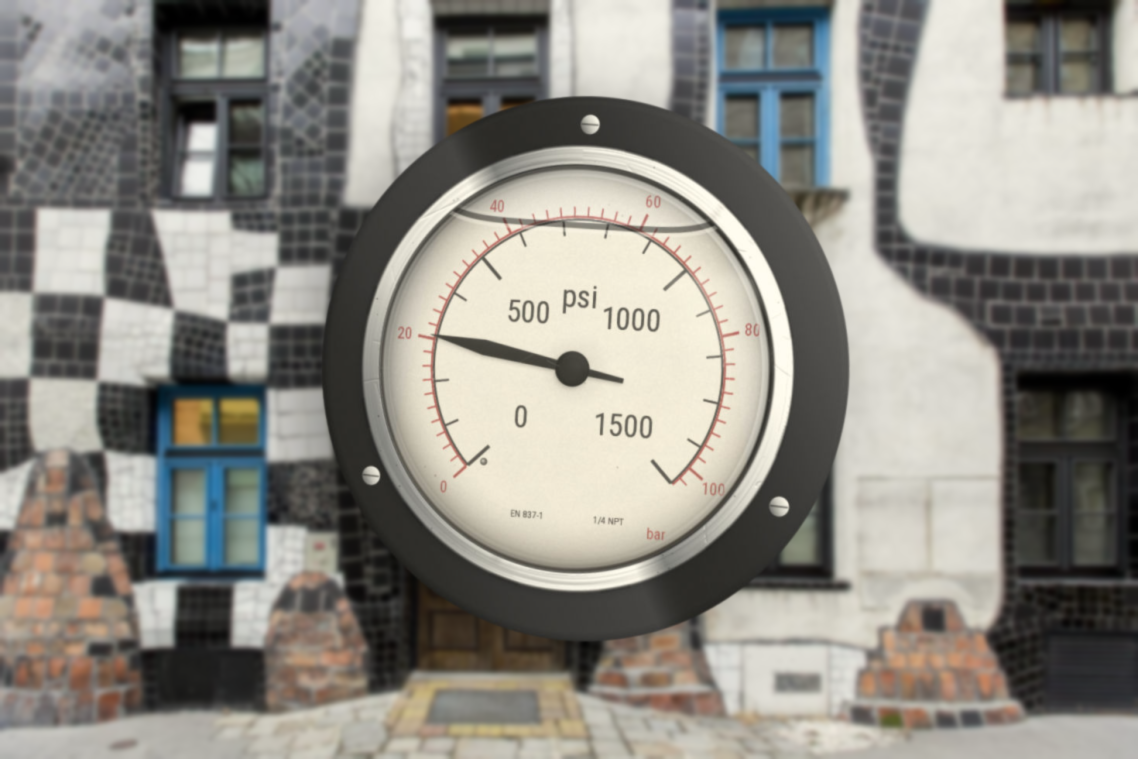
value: 300
